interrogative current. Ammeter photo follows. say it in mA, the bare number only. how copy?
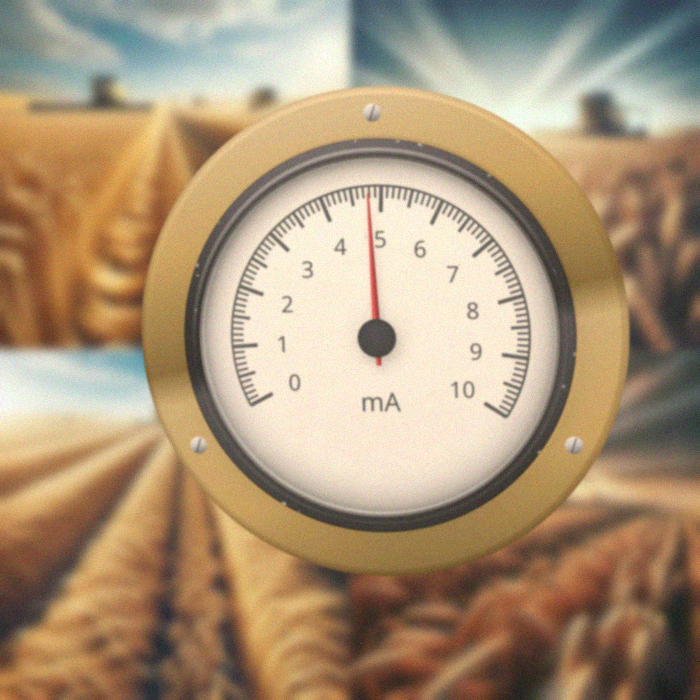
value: 4.8
